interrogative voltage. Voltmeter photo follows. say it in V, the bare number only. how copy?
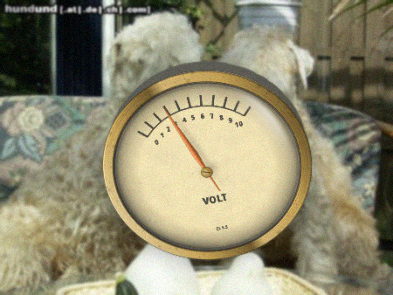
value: 3
